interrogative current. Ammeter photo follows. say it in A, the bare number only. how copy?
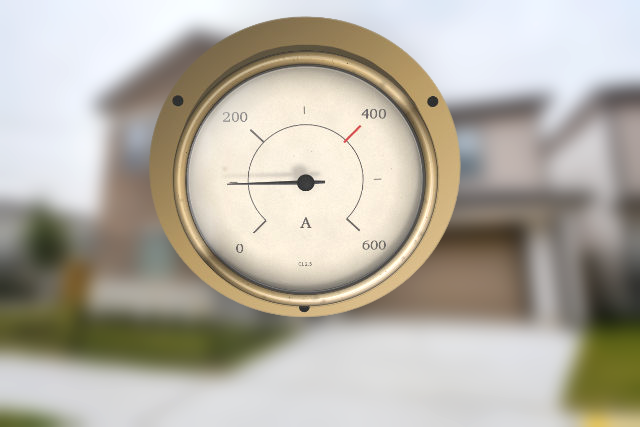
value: 100
